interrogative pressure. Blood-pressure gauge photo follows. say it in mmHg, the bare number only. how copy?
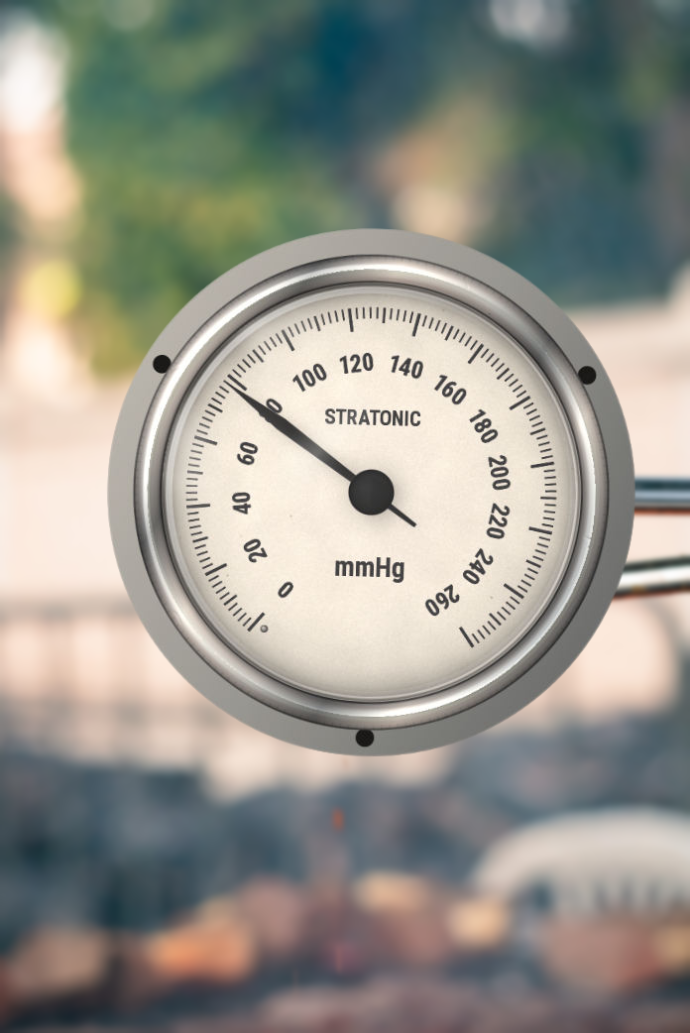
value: 78
